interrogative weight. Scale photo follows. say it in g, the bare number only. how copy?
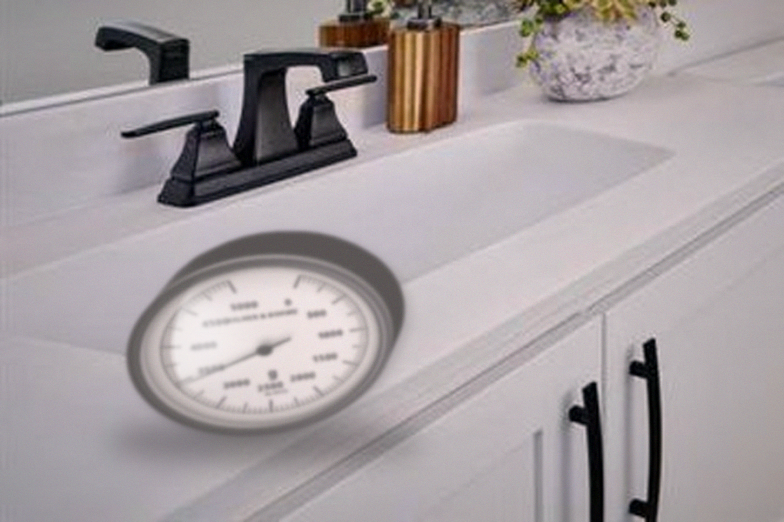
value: 3500
